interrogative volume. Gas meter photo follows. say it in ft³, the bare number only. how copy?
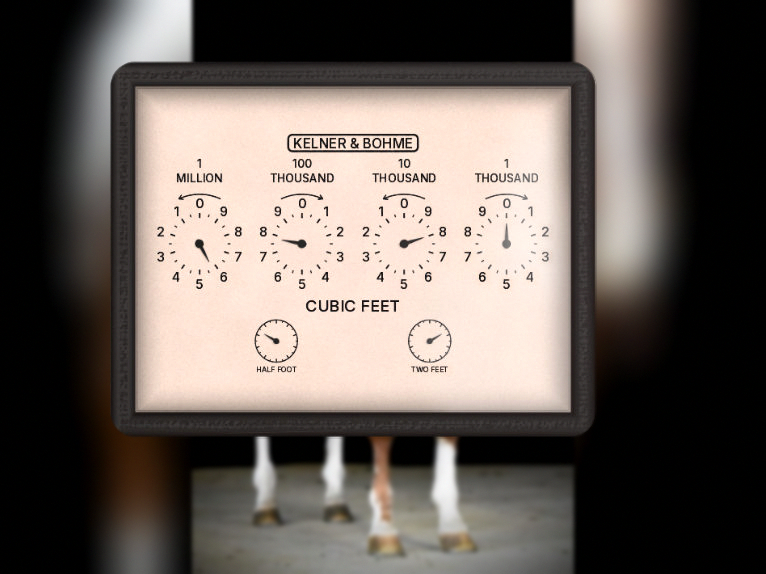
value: 578000
